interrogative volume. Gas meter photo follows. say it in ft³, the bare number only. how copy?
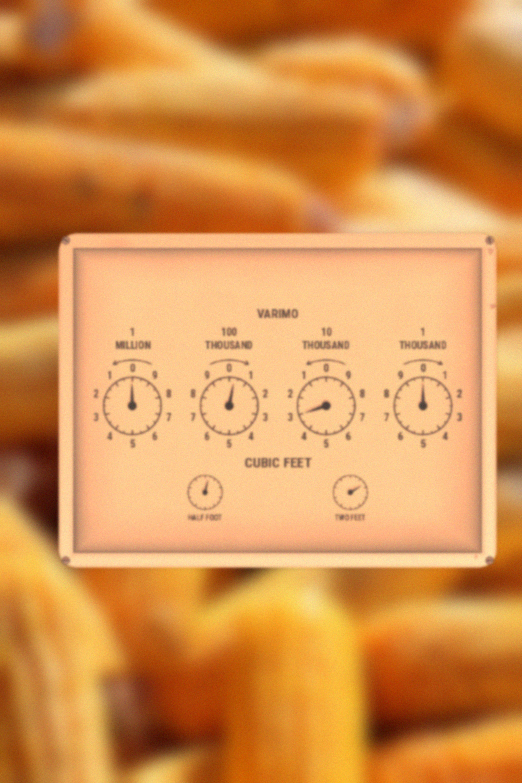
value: 3000
